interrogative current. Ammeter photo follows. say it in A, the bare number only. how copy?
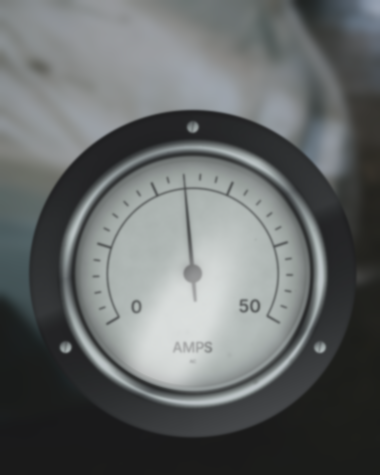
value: 24
